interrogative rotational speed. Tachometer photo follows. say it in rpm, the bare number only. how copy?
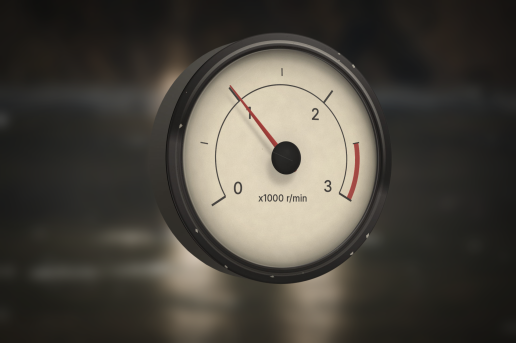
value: 1000
